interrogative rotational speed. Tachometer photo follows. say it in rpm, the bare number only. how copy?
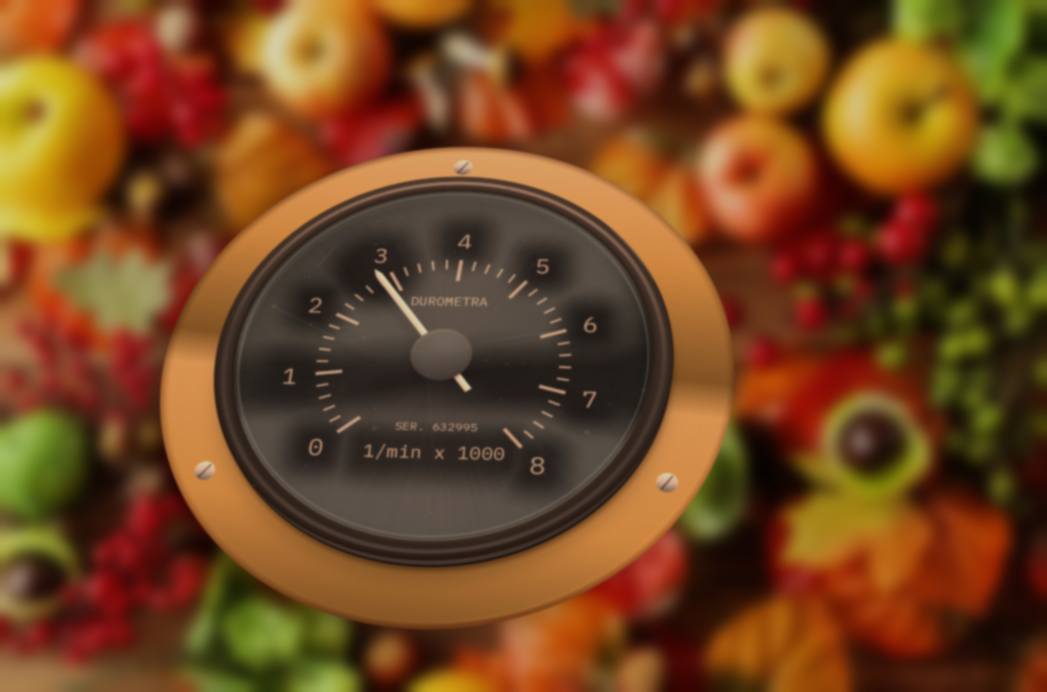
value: 2800
